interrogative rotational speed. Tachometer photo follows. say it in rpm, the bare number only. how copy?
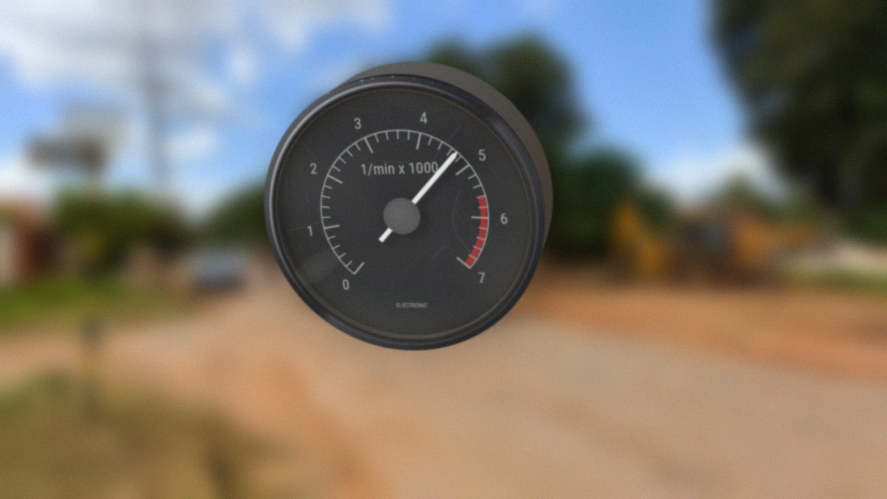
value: 4700
